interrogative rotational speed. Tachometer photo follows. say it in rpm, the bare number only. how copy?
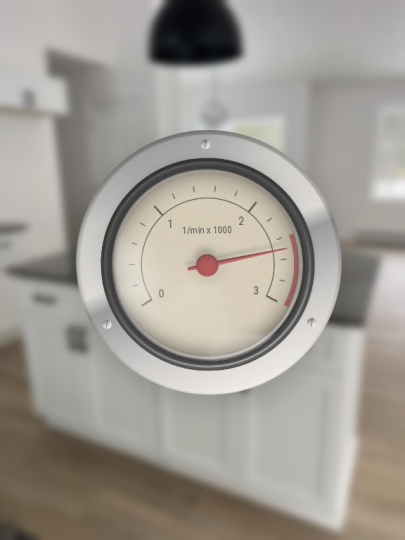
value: 2500
